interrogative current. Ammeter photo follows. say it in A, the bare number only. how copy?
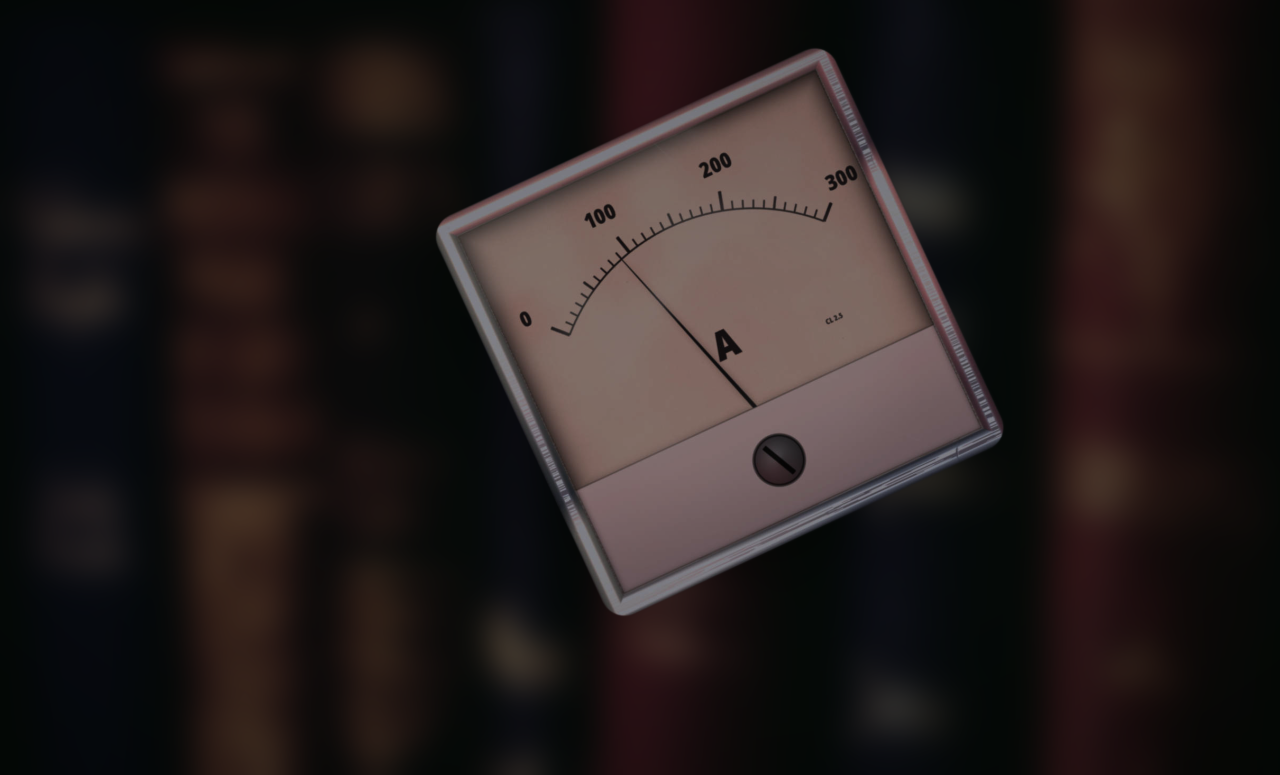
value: 90
